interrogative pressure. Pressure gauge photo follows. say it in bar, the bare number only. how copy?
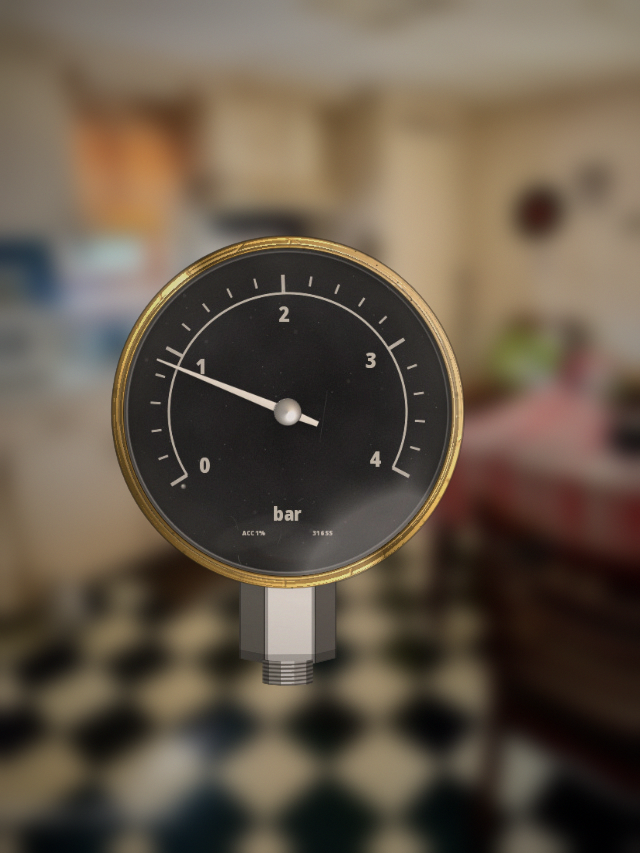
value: 0.9
